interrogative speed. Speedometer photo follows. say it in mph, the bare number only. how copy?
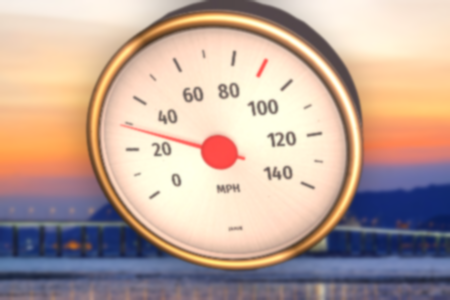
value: 30
